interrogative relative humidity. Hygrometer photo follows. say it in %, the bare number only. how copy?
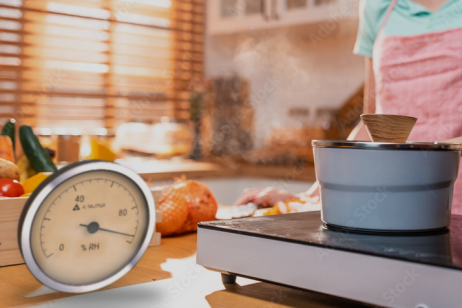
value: 96
